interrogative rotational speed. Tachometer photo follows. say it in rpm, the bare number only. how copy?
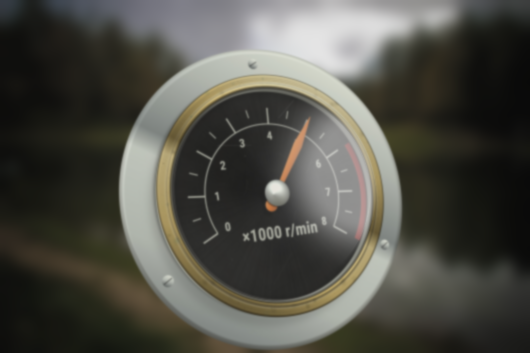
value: 5000
